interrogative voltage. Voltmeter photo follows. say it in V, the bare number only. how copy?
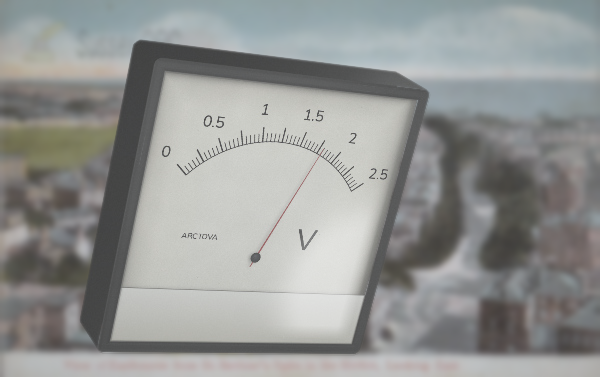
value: 1.75
